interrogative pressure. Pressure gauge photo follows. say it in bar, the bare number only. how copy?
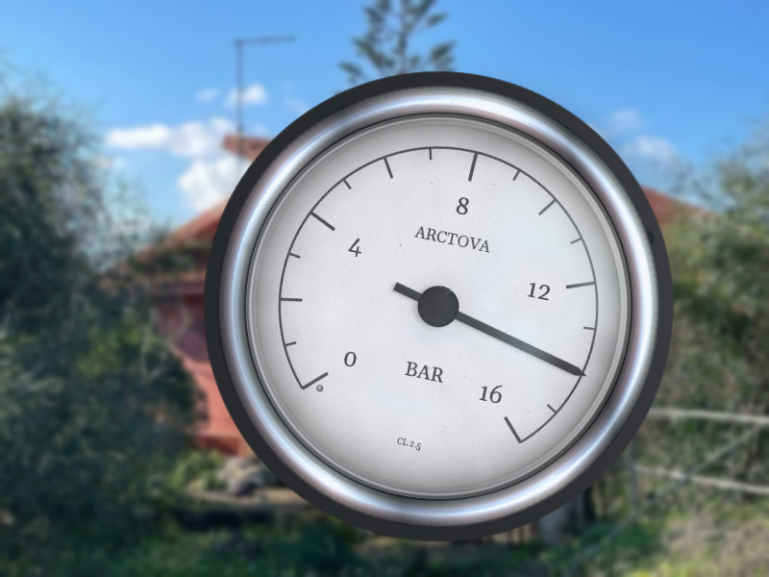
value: 14
